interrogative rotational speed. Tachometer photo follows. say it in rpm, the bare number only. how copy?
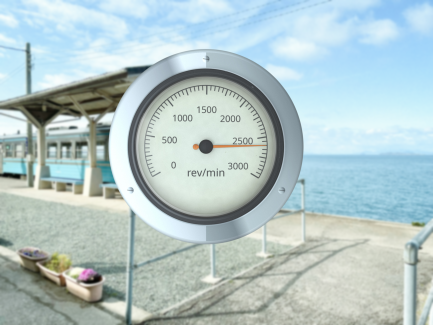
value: 2600
